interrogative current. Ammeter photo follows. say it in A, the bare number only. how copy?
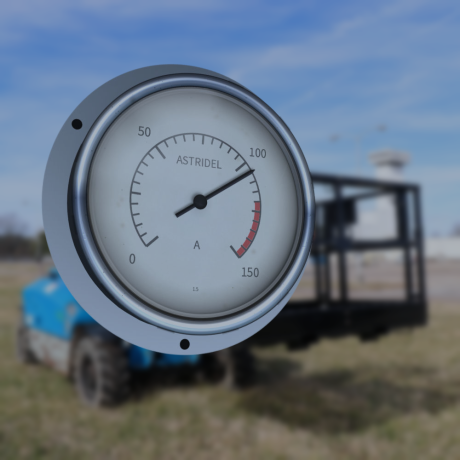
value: 105
